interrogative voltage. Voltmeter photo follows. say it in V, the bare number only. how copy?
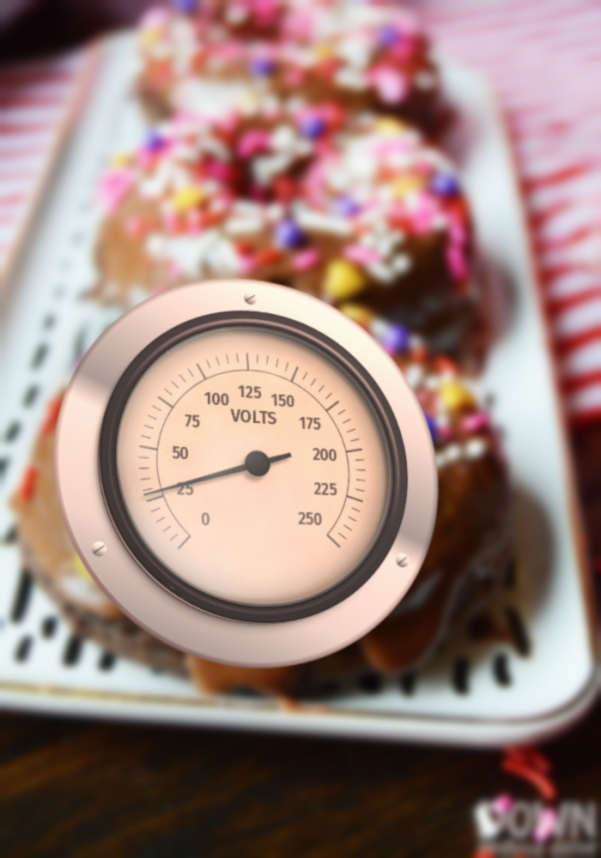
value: 27.5
